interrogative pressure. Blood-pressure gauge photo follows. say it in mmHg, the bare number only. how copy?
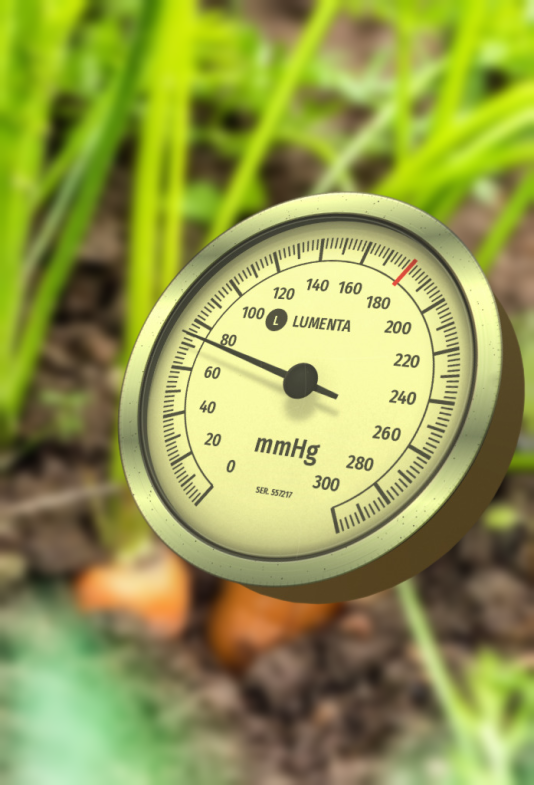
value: 74
